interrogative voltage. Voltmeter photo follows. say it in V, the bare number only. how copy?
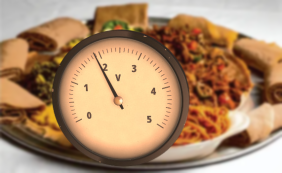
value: 1.9
